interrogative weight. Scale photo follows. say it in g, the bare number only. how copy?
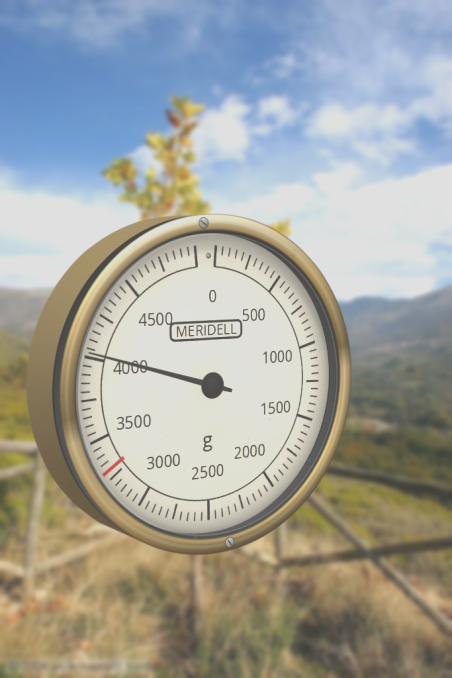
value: 4025
